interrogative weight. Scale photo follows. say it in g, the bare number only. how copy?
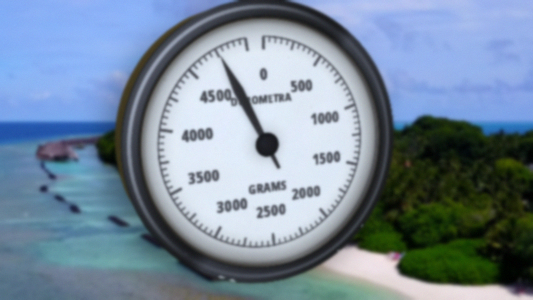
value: 4750
